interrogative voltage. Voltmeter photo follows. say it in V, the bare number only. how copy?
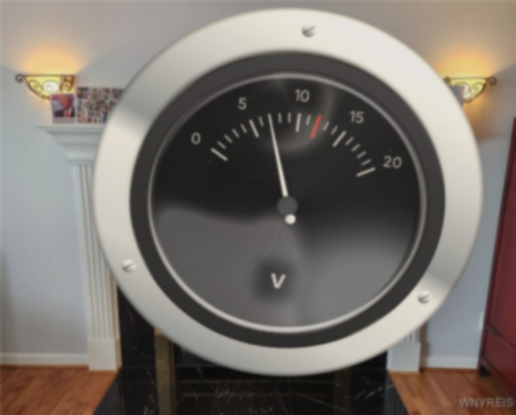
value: 7
